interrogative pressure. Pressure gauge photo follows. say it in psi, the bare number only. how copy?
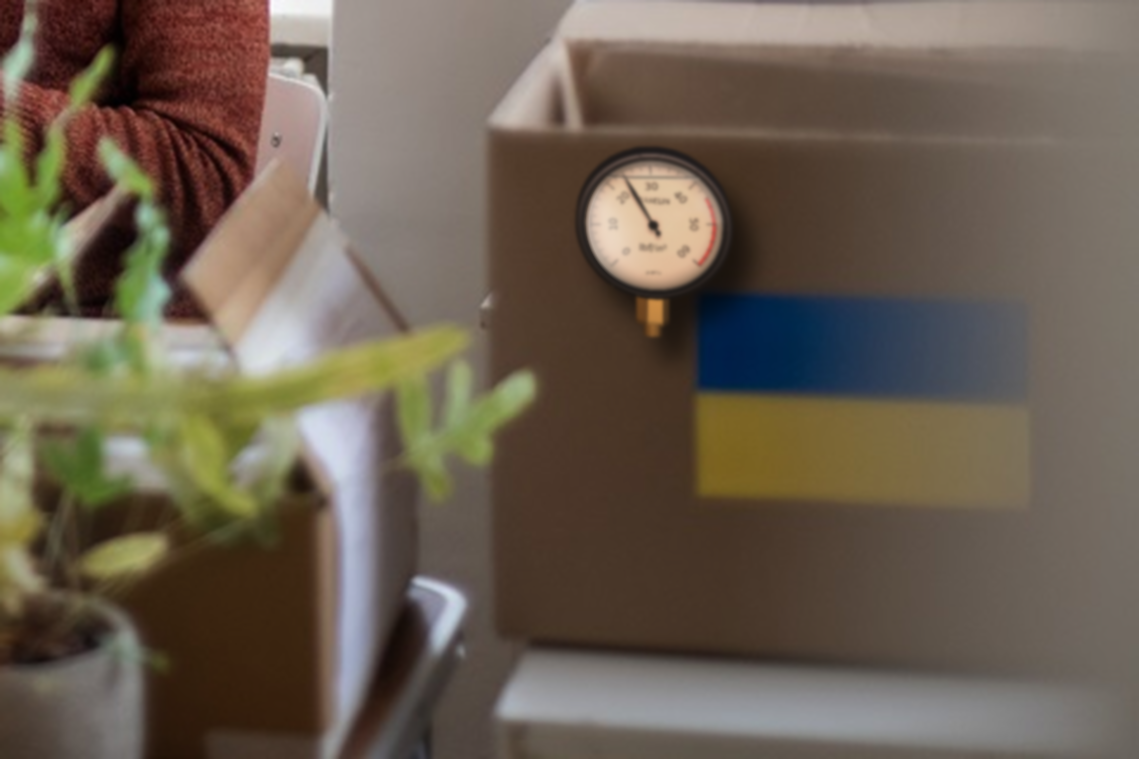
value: 24
